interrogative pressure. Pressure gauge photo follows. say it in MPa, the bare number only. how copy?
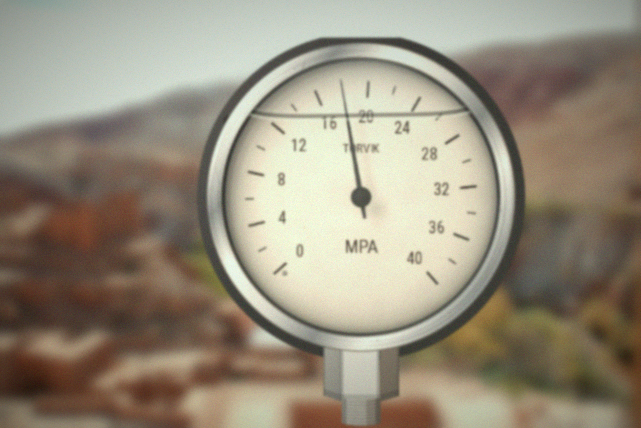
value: 18
